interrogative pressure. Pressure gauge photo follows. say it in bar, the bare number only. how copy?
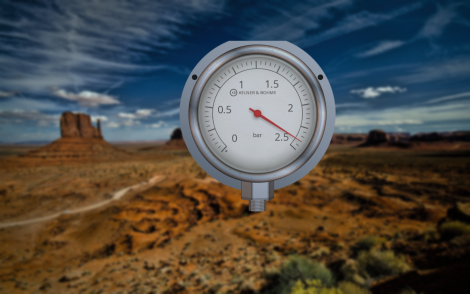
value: 2.4
